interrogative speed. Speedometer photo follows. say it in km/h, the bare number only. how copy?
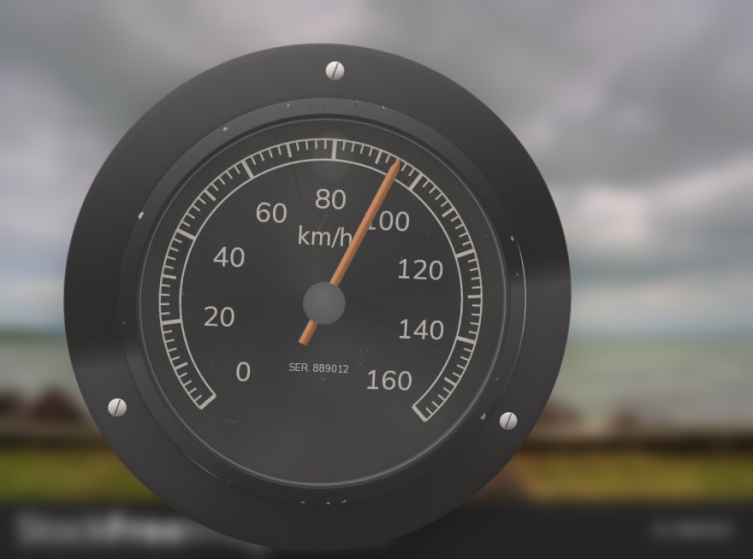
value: 94
